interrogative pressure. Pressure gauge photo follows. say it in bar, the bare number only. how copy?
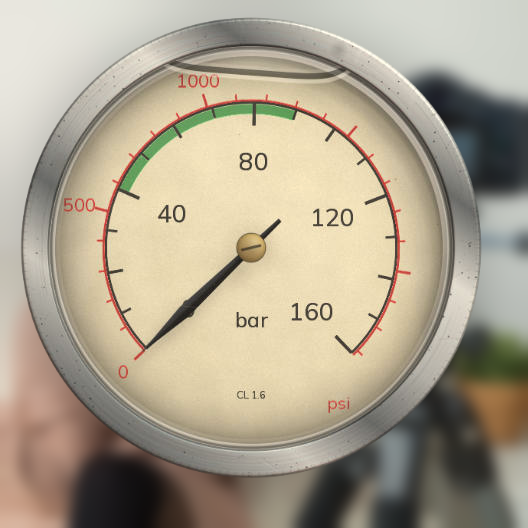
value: 0
